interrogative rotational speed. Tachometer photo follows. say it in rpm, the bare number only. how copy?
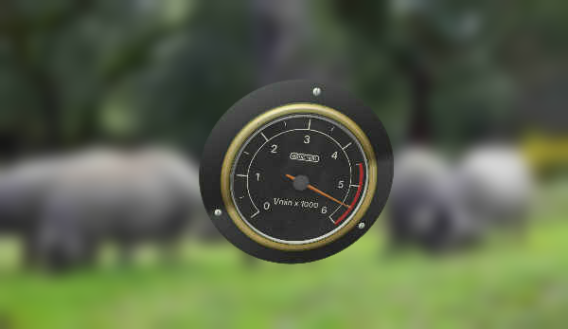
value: 5500
